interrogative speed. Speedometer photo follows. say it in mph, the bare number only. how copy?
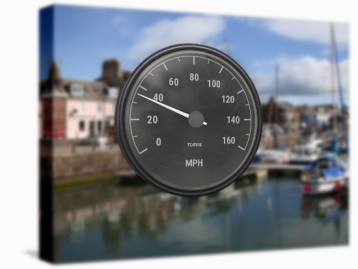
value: 35
